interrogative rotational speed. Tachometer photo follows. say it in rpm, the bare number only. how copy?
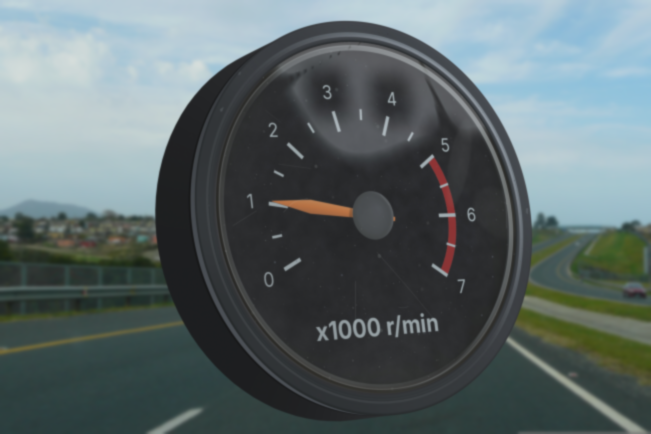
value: 1000
